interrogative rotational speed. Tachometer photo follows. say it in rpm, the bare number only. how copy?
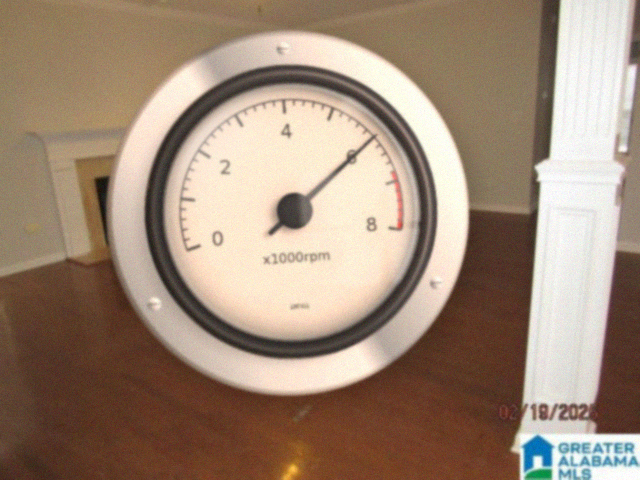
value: 6000
